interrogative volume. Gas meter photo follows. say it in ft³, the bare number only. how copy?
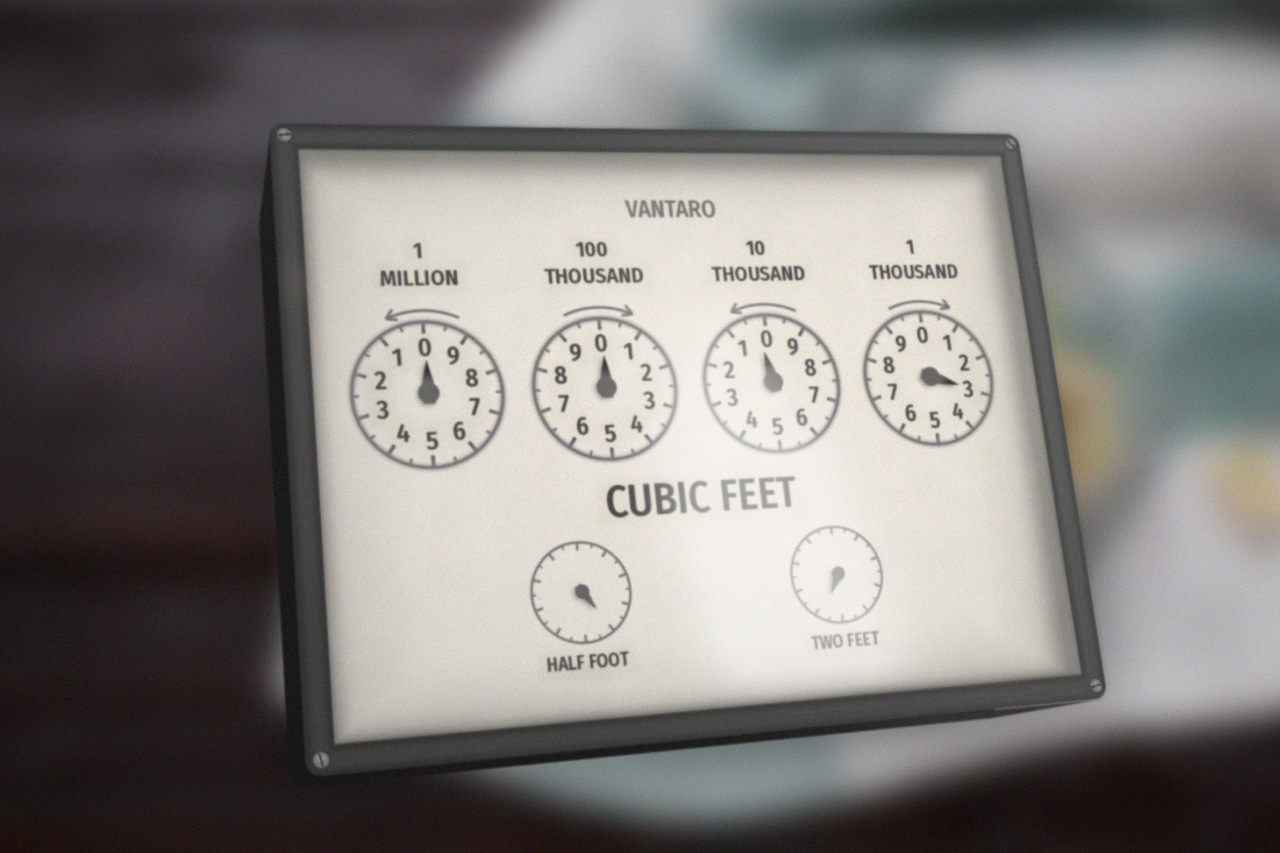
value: 300
